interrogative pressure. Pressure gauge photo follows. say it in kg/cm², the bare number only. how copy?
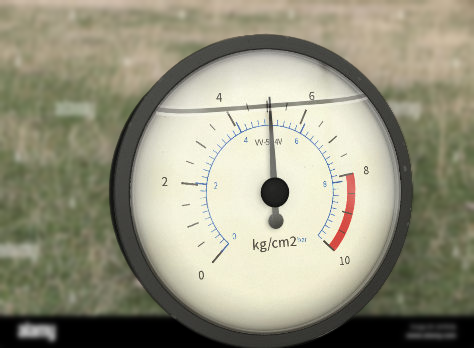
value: 5
